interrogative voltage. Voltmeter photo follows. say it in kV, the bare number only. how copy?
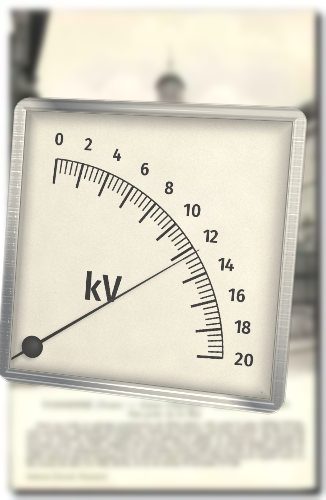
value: 12.4
